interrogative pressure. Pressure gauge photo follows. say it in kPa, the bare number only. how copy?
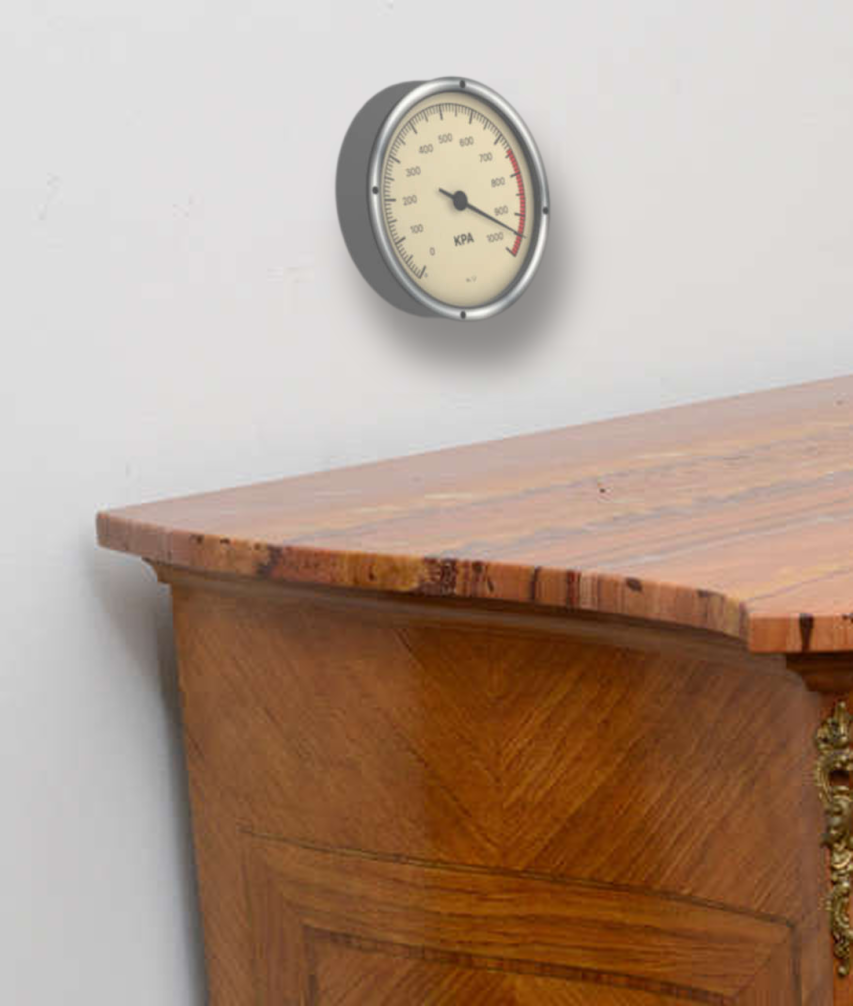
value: 950
